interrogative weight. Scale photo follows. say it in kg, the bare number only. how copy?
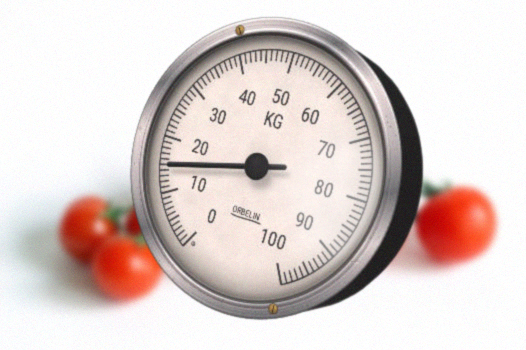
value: 15
